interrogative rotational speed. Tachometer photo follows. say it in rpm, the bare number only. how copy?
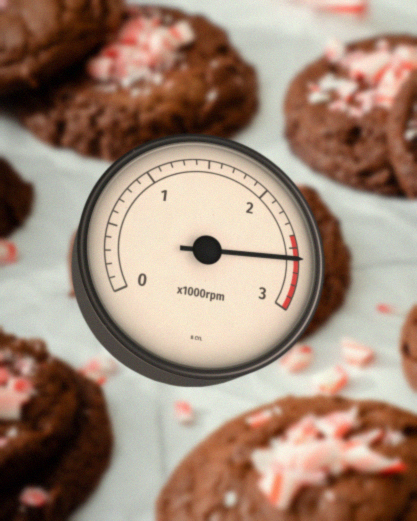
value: 2600
